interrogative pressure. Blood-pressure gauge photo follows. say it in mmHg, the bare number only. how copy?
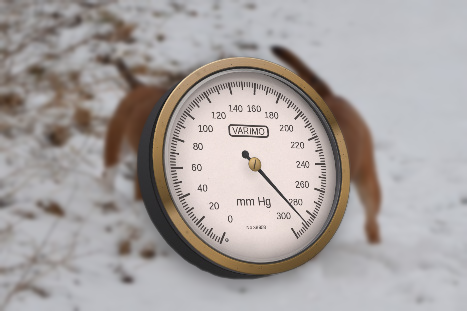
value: 290
